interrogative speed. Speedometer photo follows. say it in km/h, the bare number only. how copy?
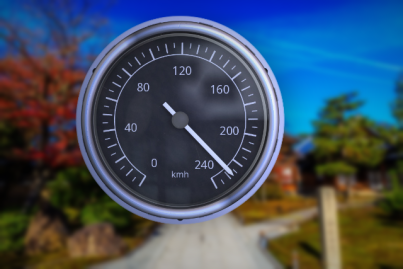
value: 227.5
